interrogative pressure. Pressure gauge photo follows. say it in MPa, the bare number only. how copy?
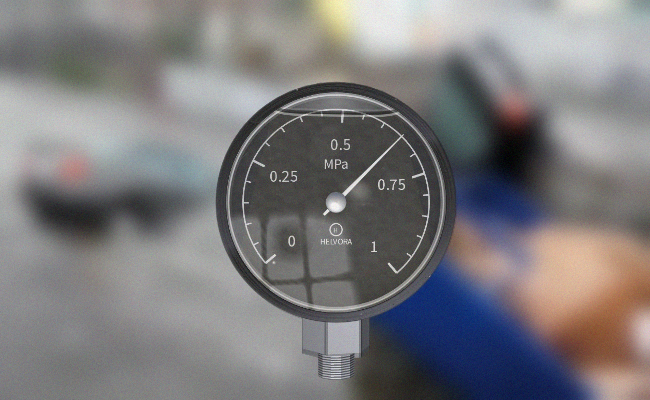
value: 0.65
